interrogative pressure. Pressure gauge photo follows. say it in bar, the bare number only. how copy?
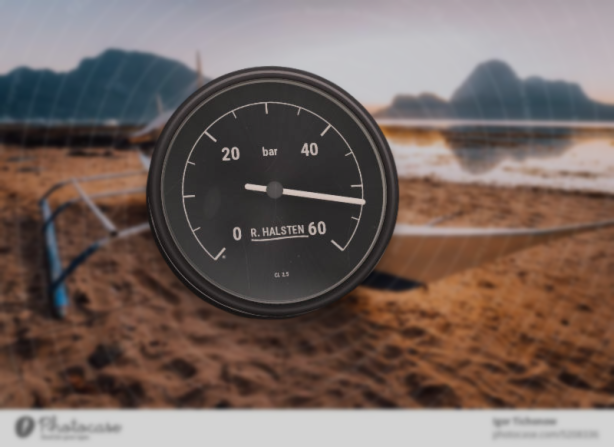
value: 52.5
